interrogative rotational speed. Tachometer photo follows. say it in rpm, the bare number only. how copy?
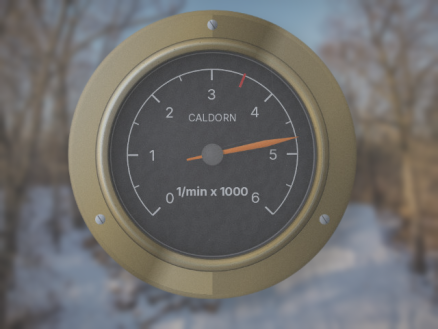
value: 4750
